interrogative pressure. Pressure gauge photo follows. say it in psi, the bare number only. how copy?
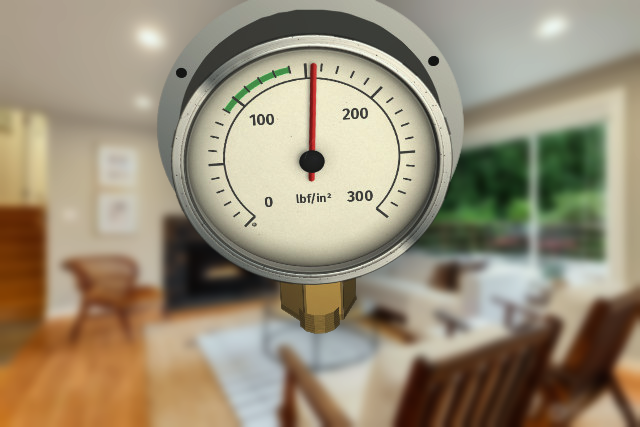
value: 155
